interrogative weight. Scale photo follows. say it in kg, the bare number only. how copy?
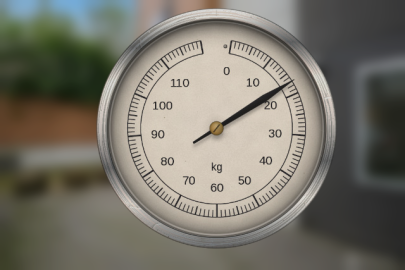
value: 17
